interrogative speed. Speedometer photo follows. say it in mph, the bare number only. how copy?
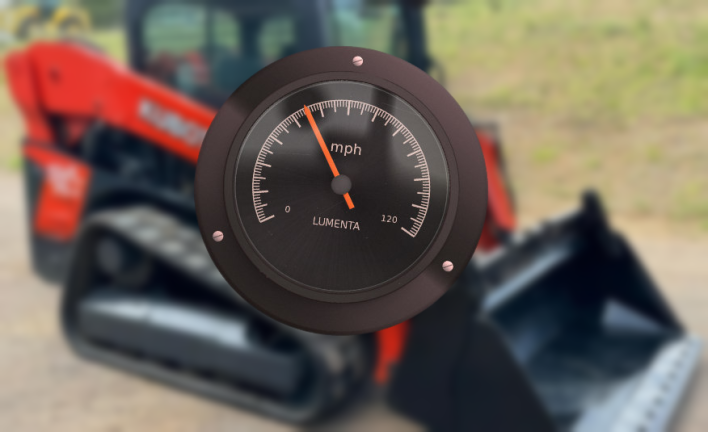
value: 45
